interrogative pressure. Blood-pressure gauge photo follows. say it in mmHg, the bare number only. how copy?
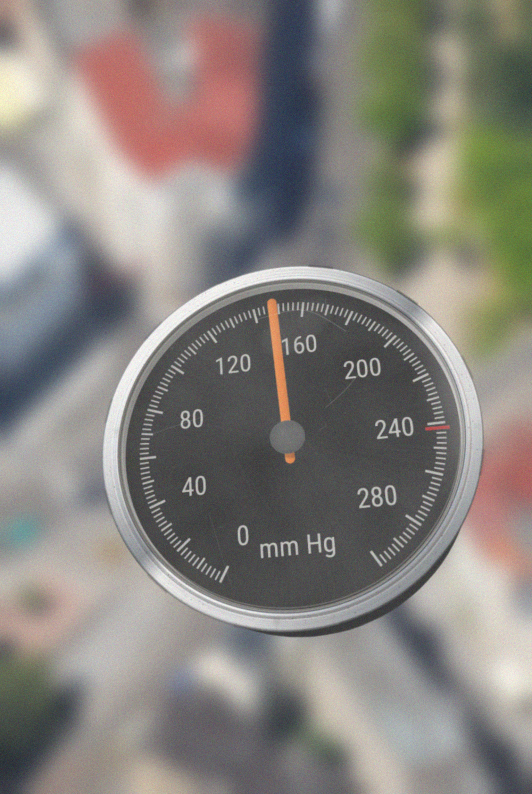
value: 148
